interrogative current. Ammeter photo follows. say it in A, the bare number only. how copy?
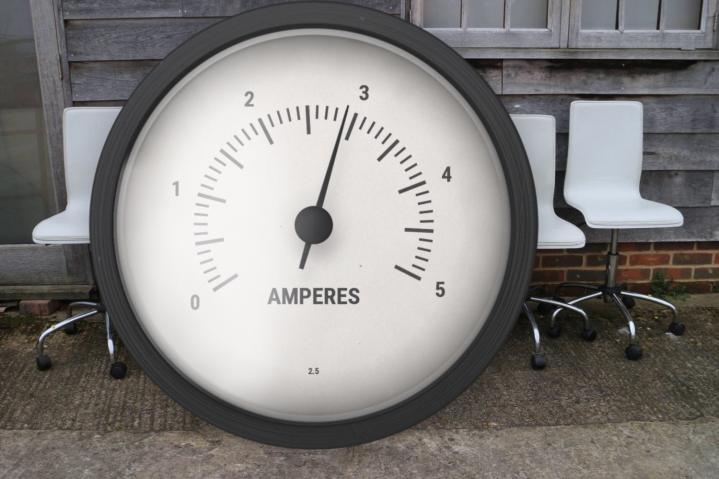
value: 2.9
